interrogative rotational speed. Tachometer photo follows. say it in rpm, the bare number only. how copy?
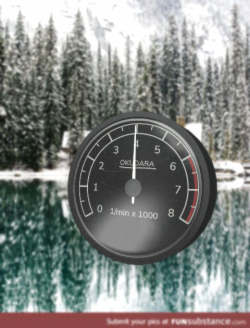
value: 4000
